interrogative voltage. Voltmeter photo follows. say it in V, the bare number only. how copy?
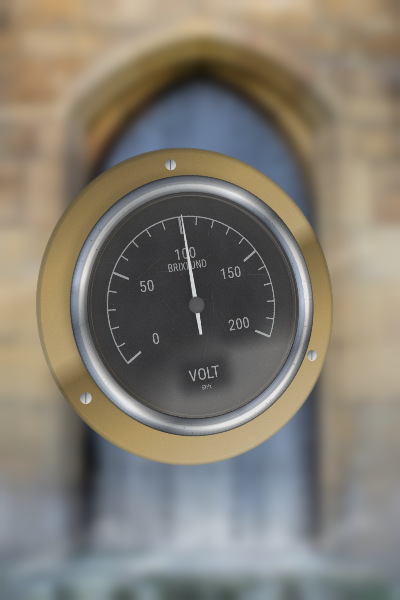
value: 100
